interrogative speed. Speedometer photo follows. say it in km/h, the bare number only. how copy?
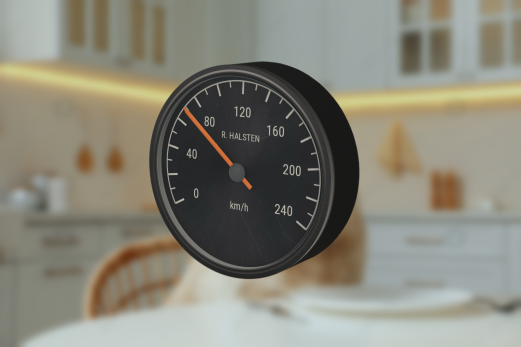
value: 70
